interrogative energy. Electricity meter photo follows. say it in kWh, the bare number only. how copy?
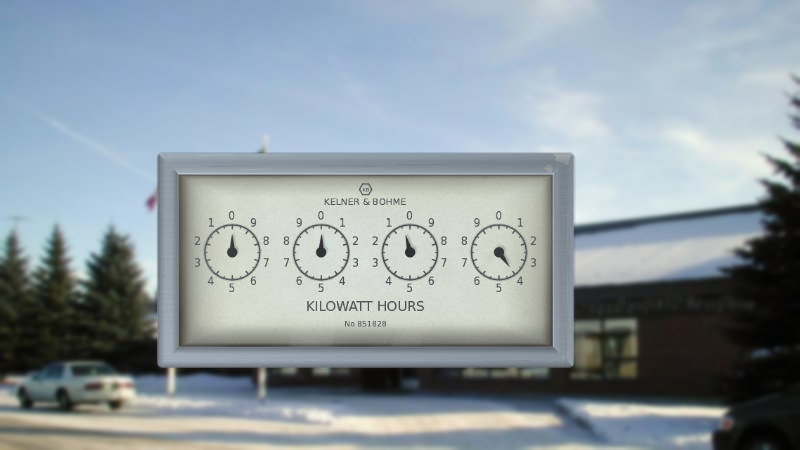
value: 4
